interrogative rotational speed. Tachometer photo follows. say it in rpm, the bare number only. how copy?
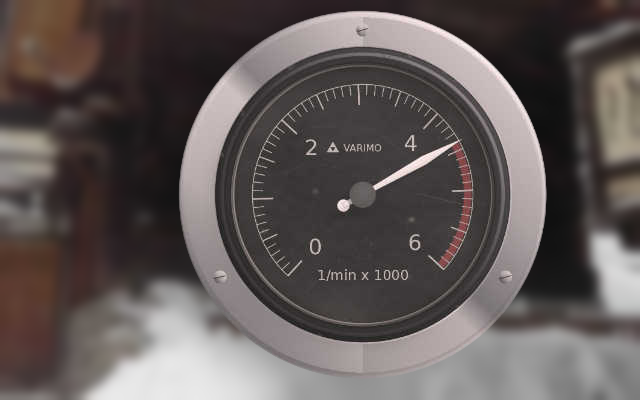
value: 4400
